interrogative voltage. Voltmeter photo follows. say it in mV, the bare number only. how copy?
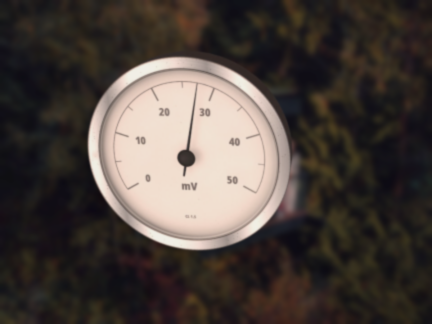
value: 27.5
